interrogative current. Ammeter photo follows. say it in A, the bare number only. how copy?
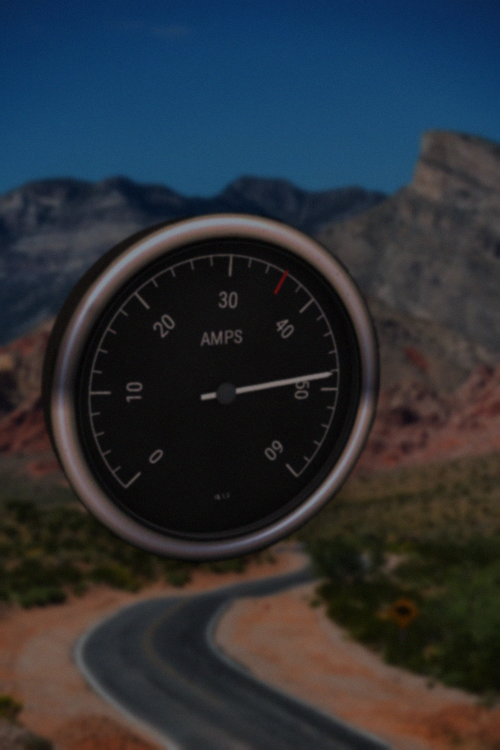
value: 48
